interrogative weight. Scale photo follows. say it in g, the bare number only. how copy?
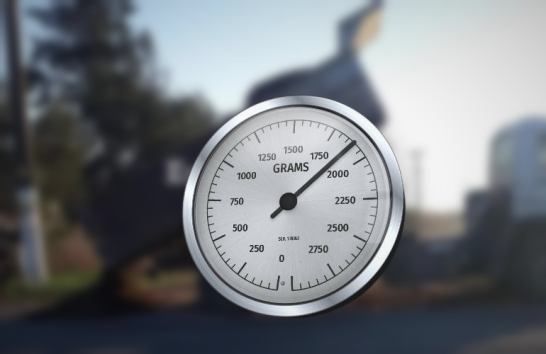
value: 1900
